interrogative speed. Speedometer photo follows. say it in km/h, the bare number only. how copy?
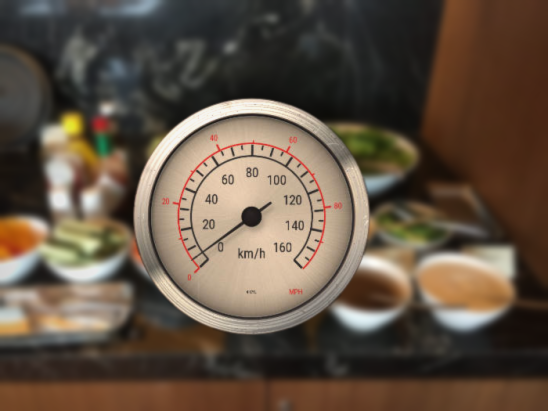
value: 5
